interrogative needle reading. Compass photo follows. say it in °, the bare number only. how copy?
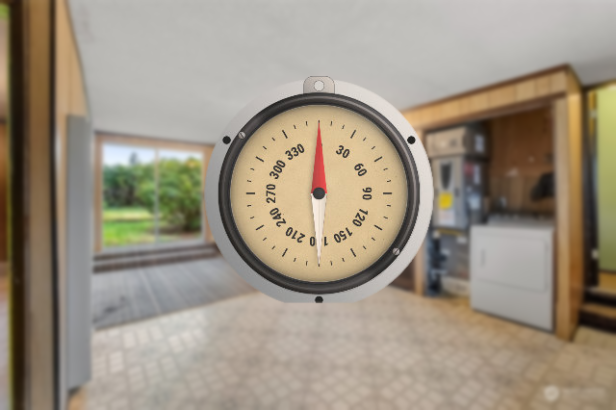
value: 0
